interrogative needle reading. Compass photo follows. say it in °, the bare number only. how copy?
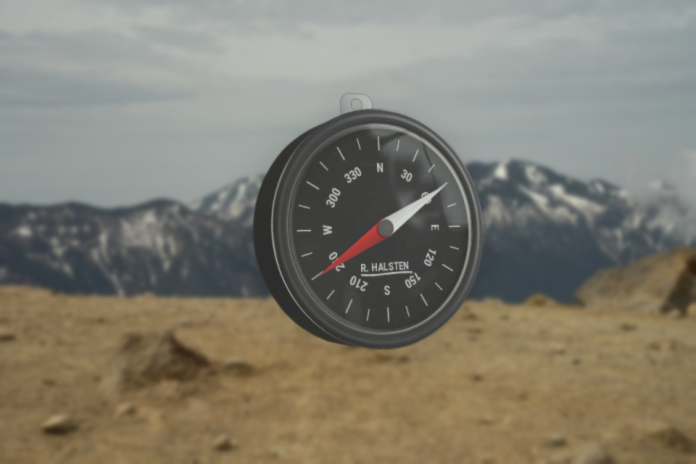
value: 240
